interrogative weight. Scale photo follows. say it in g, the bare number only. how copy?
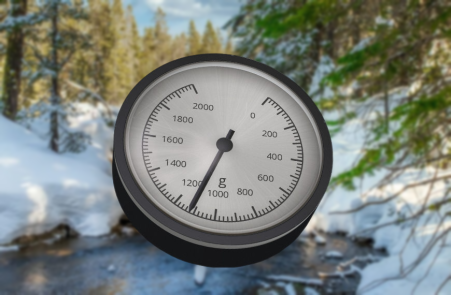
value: 1120
